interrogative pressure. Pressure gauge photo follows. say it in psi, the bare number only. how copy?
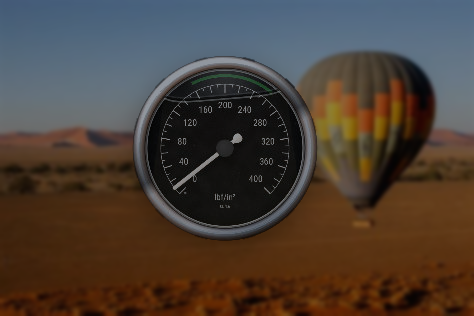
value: 10
